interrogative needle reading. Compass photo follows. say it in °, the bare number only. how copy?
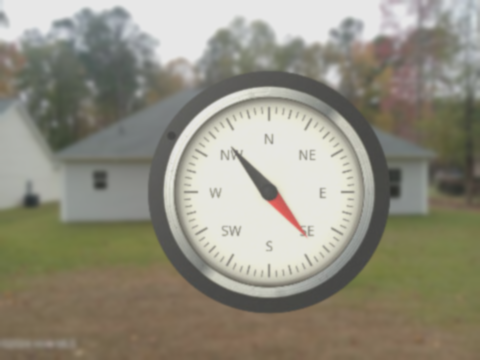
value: 140
